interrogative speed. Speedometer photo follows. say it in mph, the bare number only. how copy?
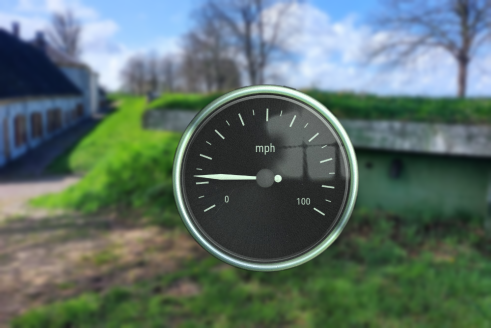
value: 12.5
